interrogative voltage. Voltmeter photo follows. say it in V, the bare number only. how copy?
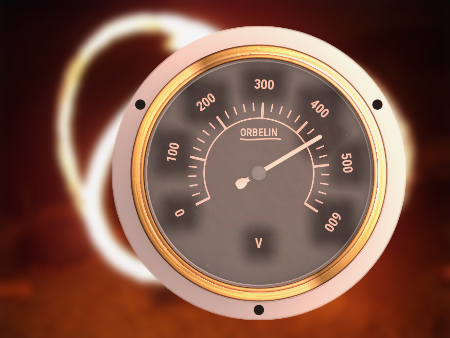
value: 440
